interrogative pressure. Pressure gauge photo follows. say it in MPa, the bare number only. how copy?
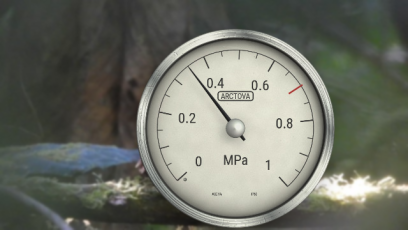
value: 0.35
